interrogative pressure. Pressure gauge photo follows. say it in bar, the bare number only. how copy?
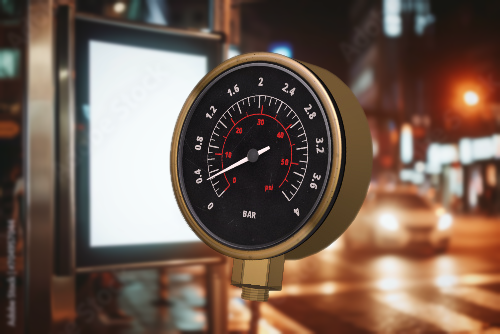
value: 0.3
